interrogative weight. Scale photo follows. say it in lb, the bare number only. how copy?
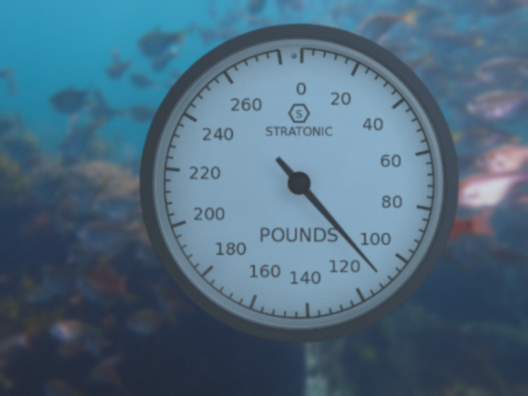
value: 110
